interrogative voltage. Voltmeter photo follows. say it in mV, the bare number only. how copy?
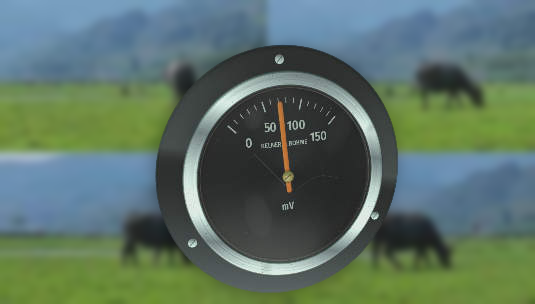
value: 70
